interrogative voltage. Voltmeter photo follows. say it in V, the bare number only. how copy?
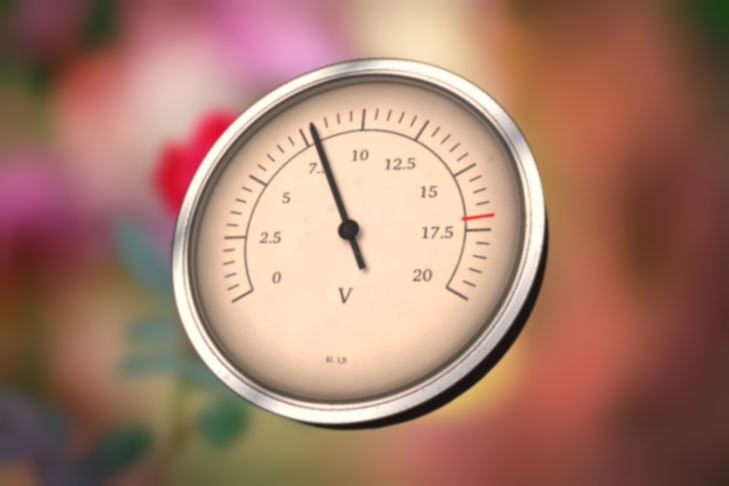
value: 8
